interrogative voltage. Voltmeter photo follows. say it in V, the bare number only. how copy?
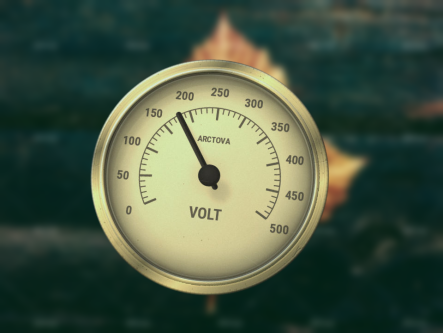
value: 180
